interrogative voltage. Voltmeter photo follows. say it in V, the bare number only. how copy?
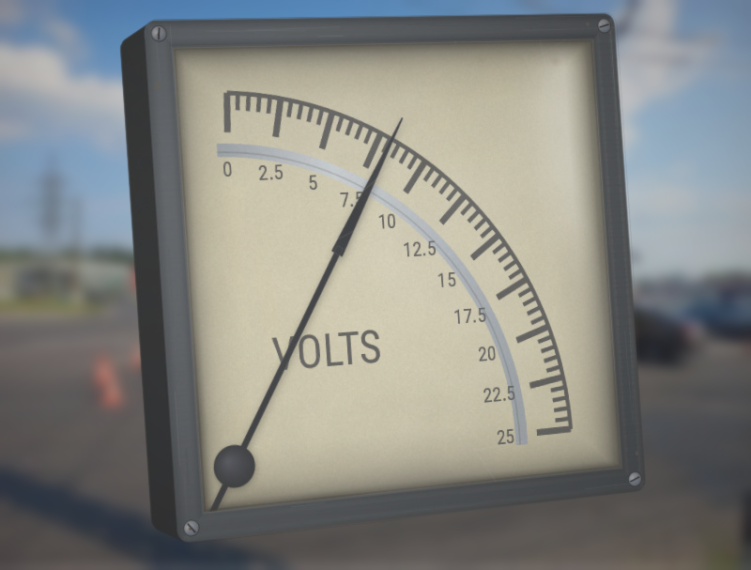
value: 8
